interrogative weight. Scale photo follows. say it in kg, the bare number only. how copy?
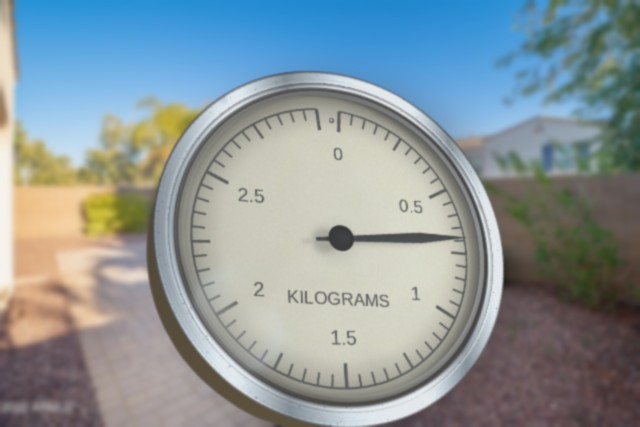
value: 0.7
